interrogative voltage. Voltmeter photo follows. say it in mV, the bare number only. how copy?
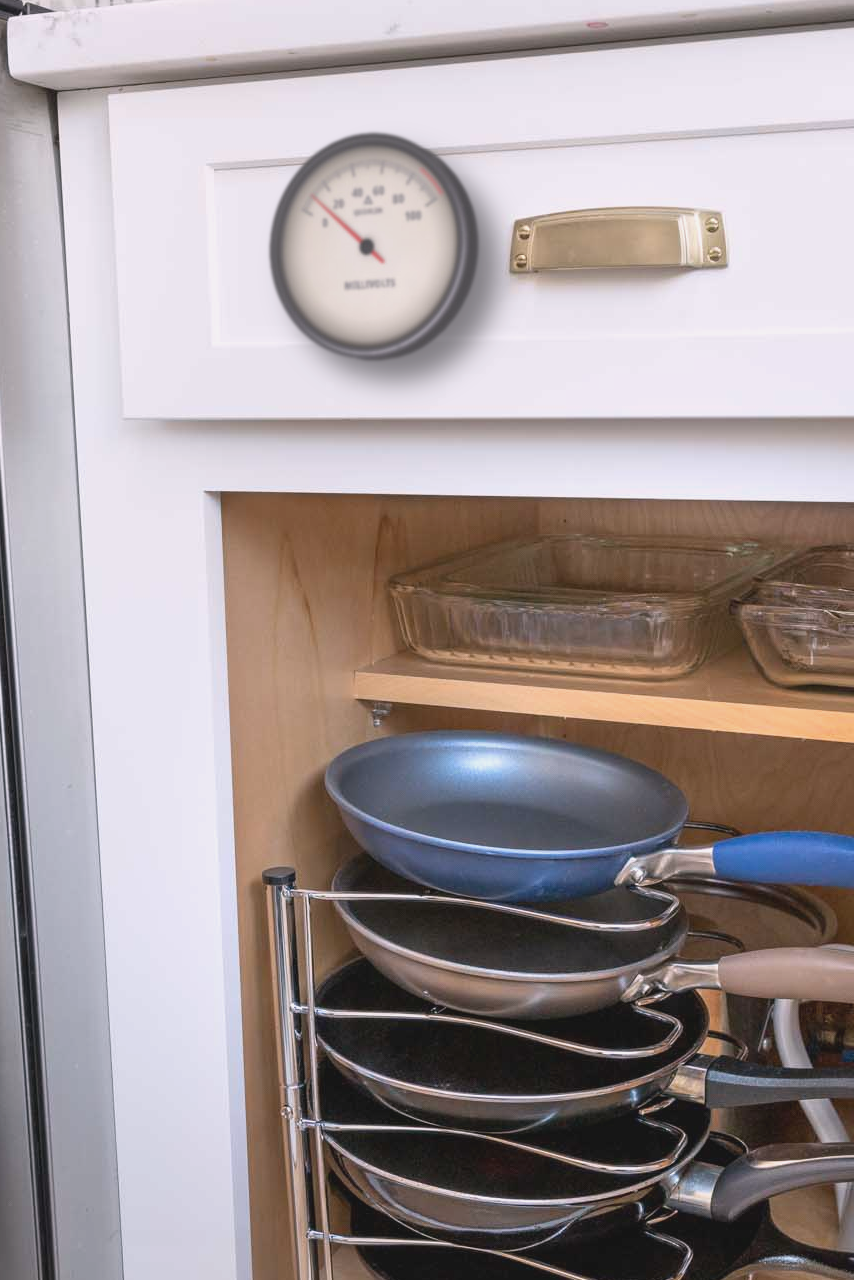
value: 10
